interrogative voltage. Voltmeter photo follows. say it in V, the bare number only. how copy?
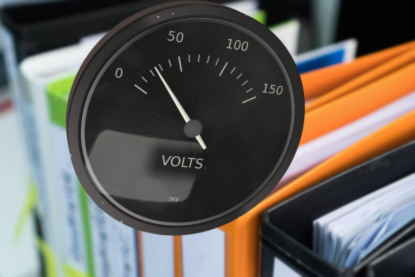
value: 25
